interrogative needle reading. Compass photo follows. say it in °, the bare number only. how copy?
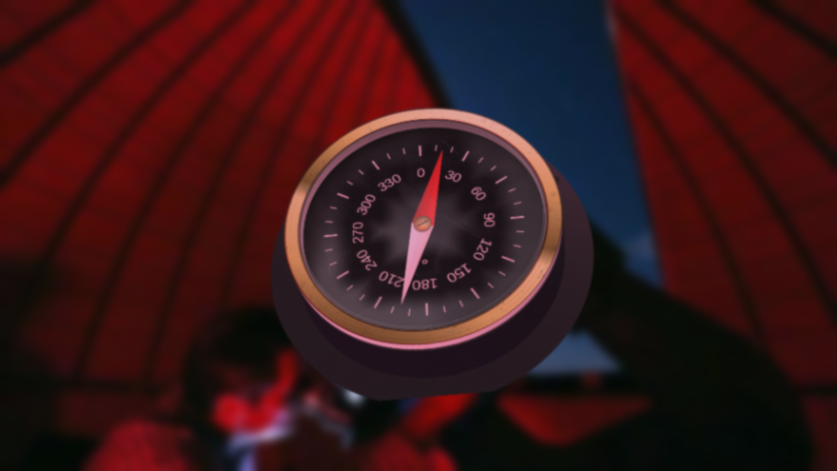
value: 15
